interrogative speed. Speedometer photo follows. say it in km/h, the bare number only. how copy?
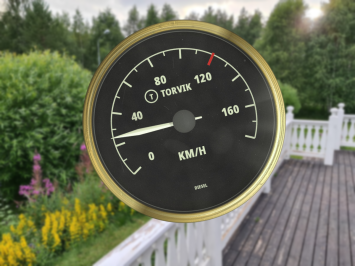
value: 25
